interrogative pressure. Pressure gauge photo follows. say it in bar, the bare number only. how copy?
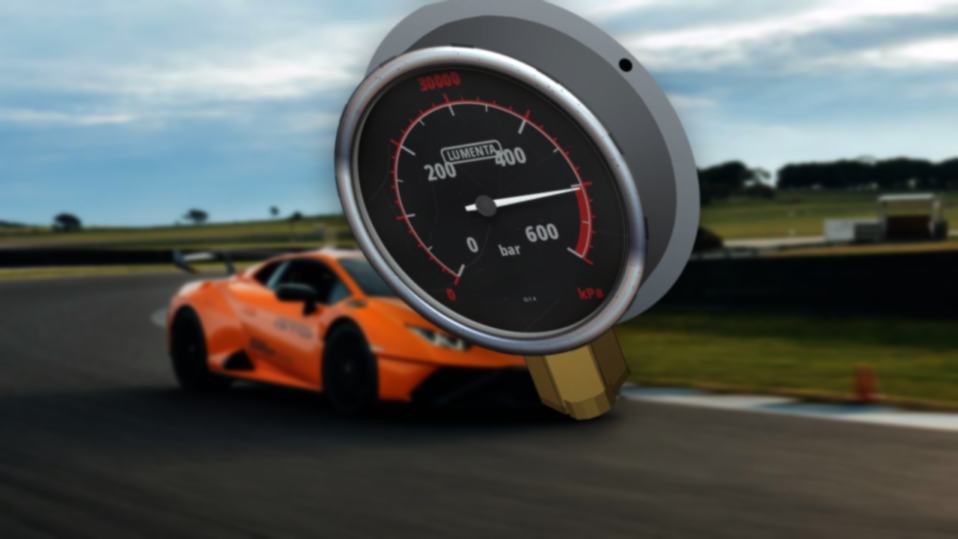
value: 500
